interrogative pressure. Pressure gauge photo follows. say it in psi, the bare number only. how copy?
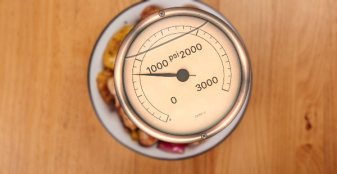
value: 800
